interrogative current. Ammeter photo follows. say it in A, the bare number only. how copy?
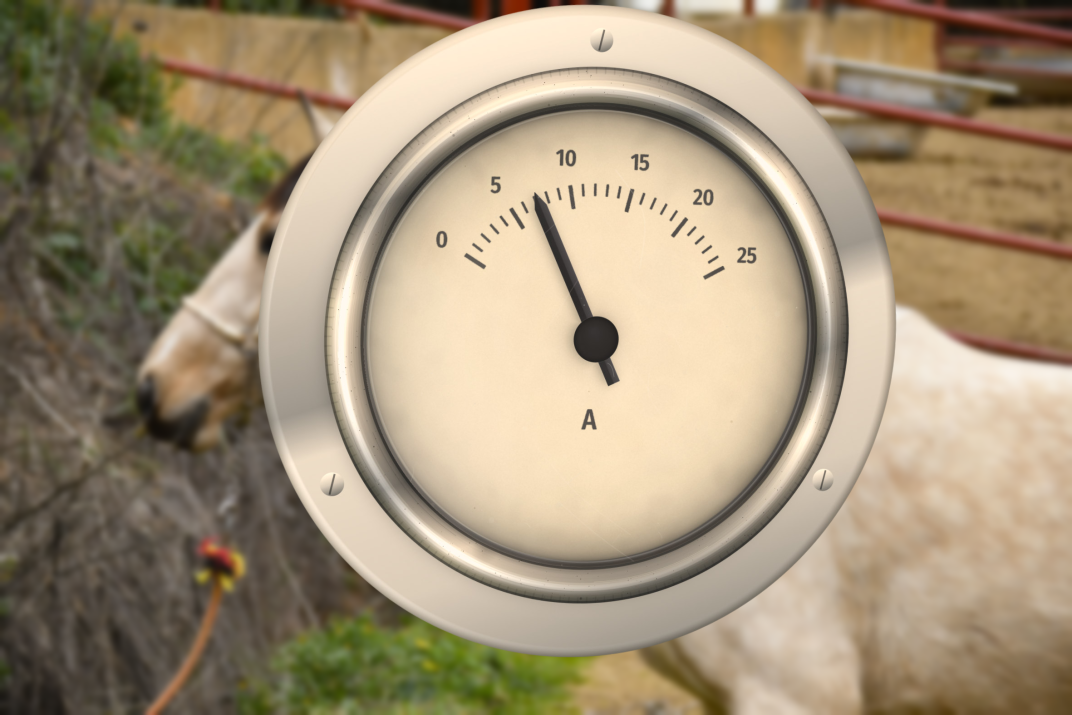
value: 7
